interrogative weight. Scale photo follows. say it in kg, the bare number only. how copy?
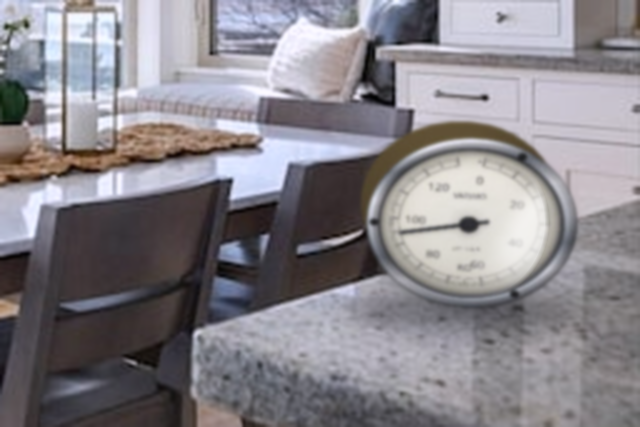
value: 95
